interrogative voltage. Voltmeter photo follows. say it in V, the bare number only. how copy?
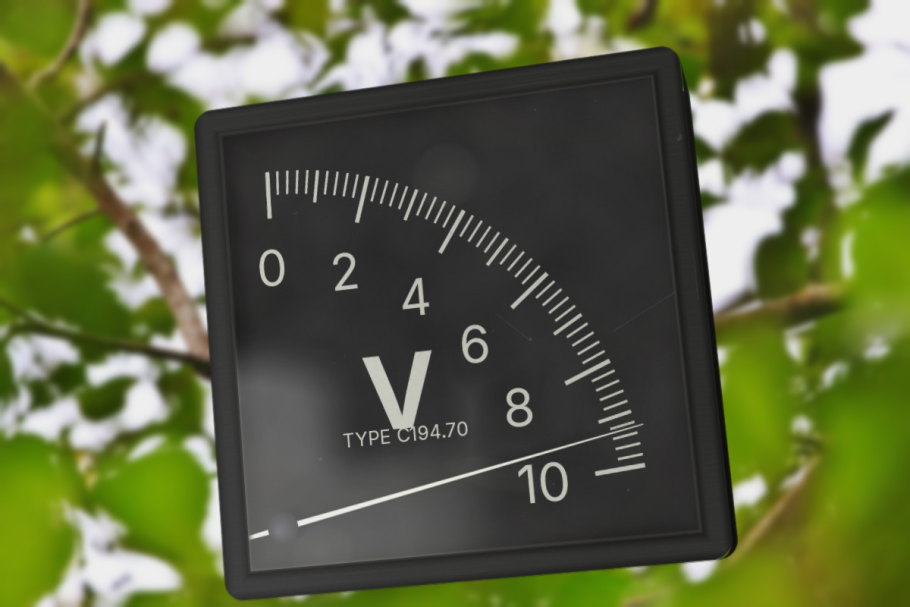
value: 9.3
